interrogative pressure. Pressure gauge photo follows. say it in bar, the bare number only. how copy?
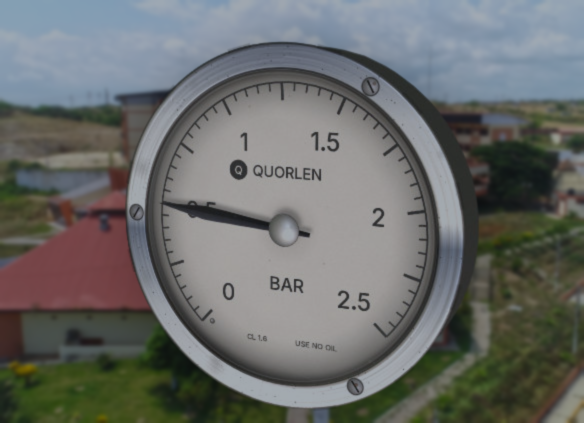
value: 0.5
